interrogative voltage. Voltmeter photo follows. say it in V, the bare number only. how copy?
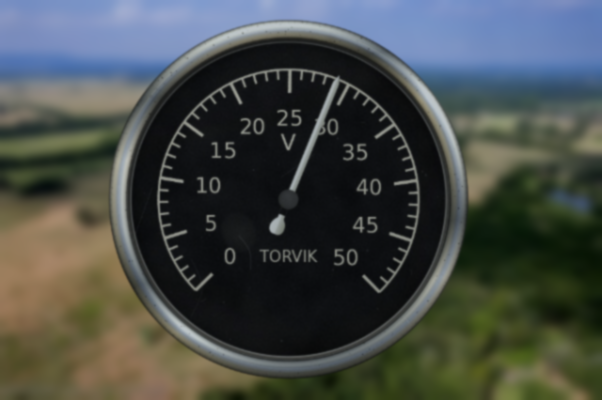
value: 29
